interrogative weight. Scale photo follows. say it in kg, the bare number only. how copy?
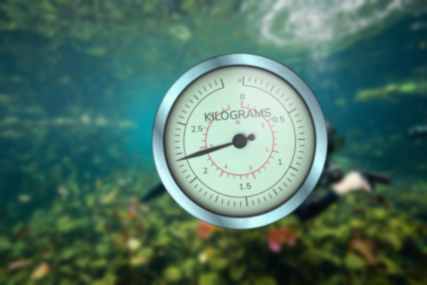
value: 2.2
